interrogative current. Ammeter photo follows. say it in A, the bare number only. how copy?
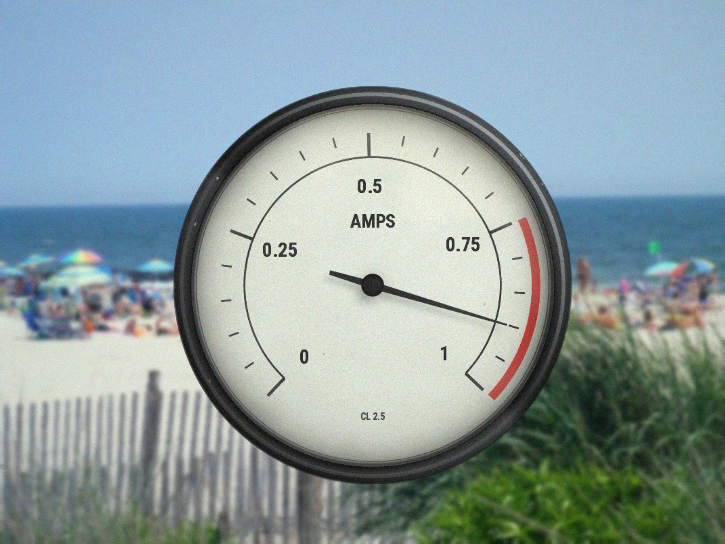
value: 0.9
